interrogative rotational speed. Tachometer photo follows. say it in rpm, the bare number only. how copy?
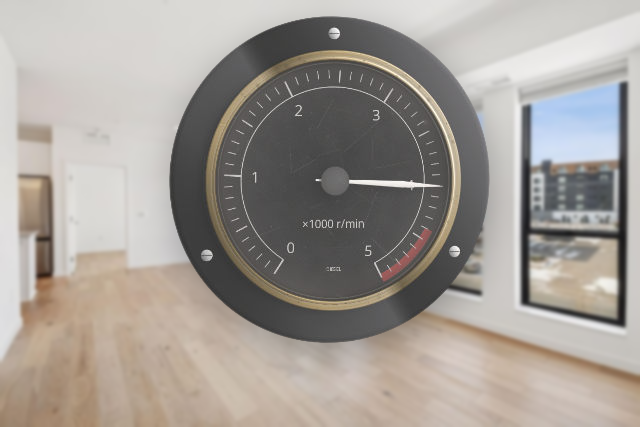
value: 4000
